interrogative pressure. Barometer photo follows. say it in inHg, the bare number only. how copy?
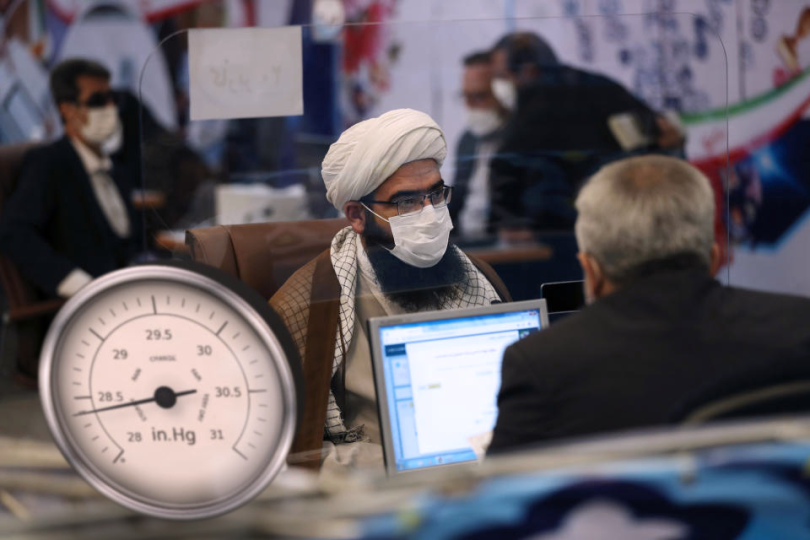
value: 28.4
